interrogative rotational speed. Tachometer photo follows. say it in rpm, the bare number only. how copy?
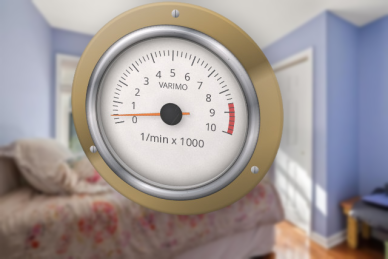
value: 400
